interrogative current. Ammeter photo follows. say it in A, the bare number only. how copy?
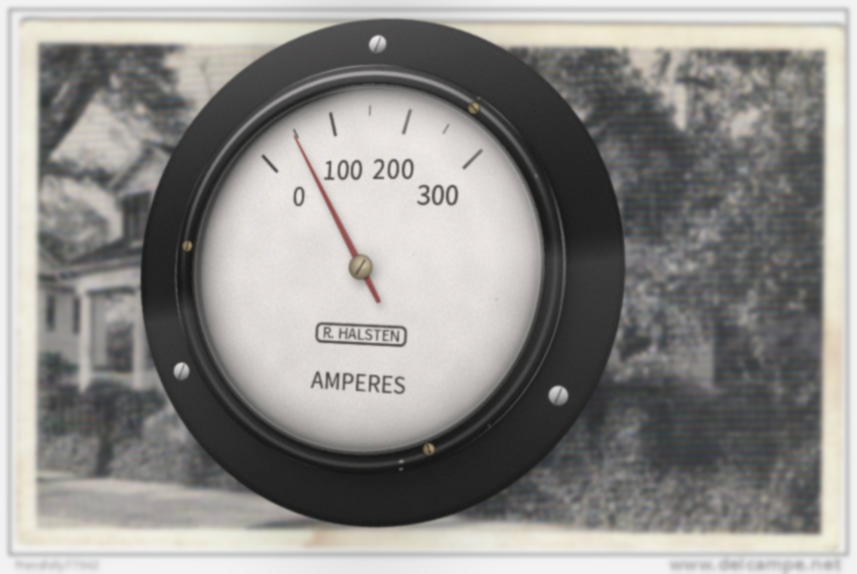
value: 50
